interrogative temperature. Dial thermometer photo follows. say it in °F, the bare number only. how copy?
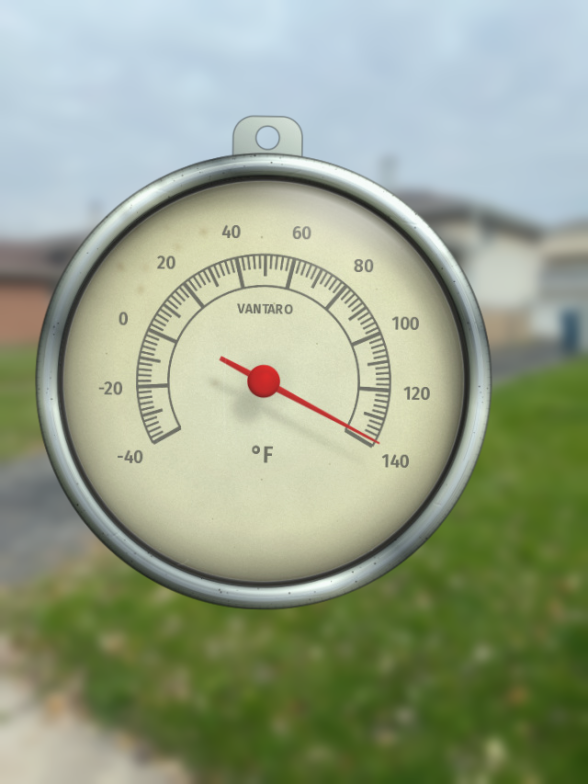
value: 138
